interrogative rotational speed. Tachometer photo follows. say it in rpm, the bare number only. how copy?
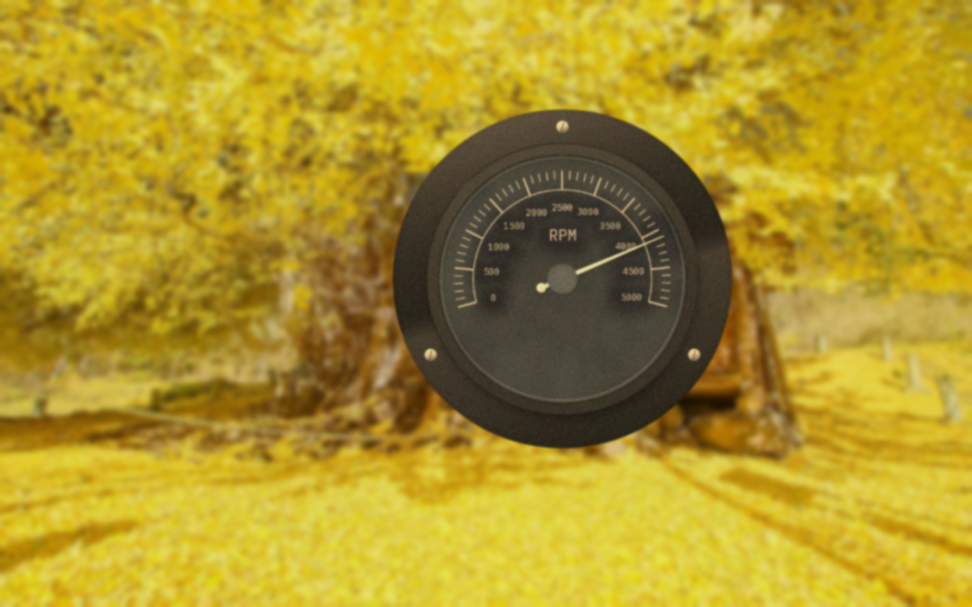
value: 4100
